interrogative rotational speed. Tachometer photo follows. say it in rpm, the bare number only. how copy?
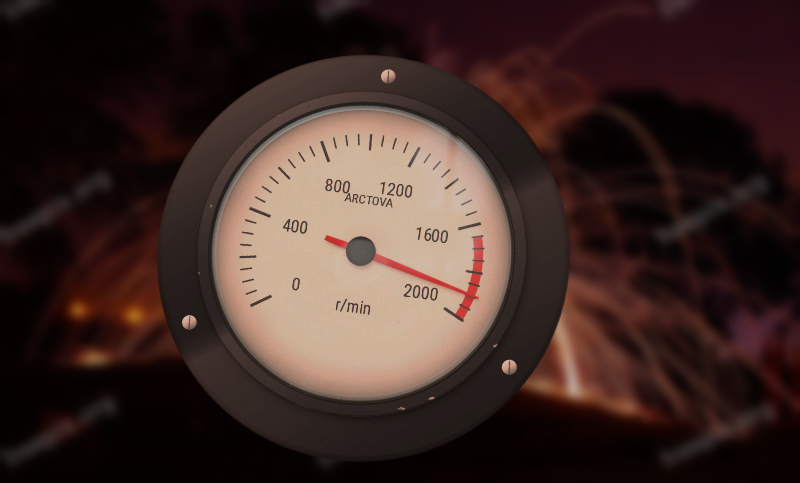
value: 1900
